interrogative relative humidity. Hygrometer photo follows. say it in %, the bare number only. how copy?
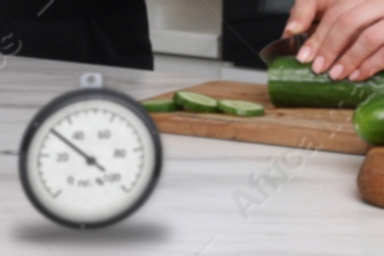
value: 32
